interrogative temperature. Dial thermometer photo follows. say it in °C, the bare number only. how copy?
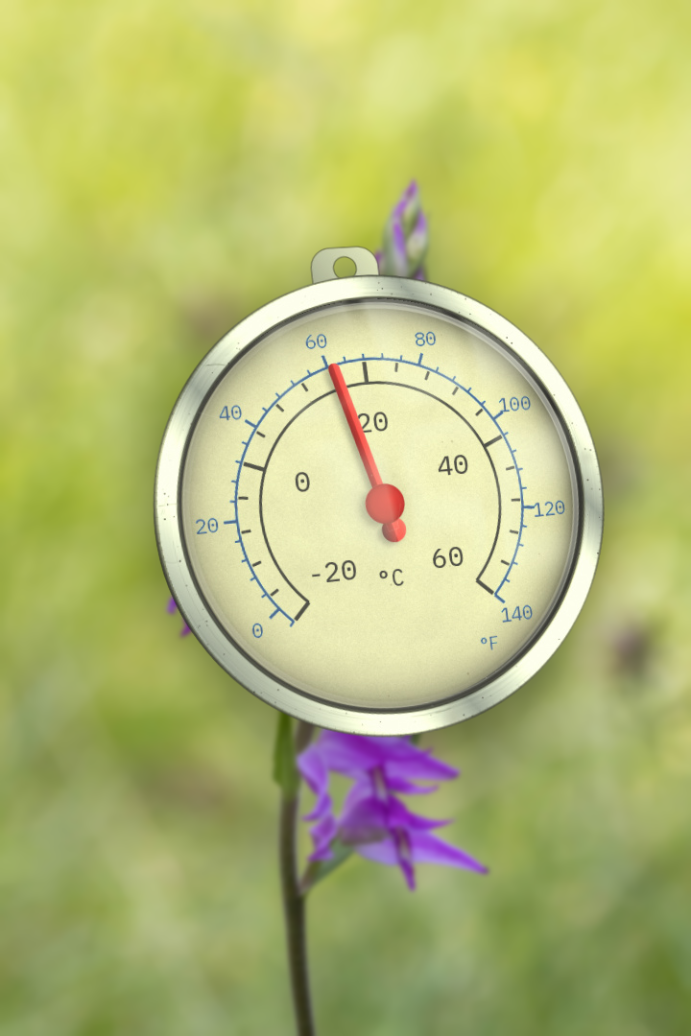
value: 16
